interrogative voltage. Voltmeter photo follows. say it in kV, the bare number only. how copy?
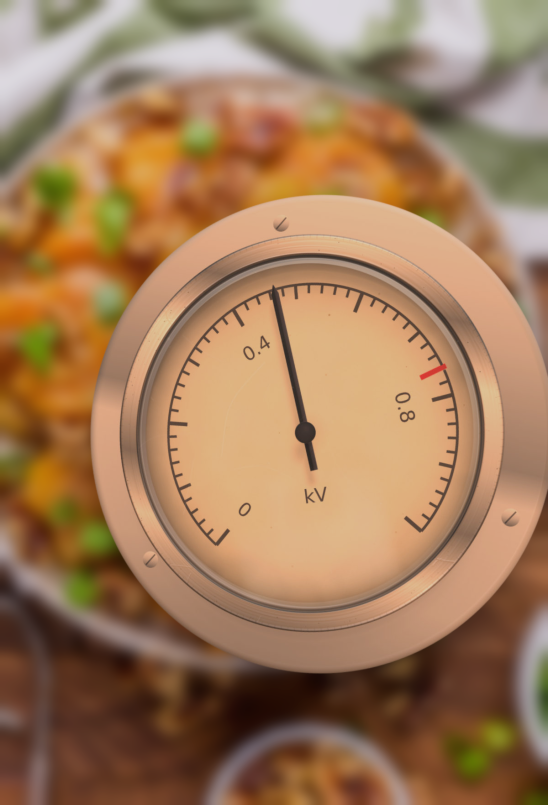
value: 0.47
